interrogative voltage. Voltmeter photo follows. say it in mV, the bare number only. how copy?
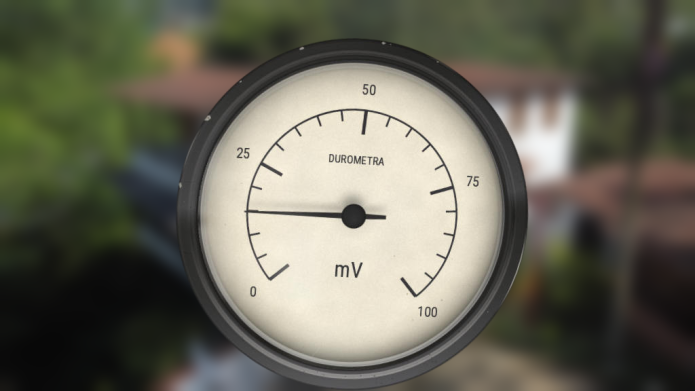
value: 15
